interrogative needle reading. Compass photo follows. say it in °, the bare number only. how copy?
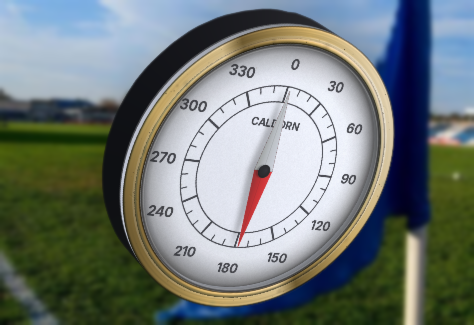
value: 180
